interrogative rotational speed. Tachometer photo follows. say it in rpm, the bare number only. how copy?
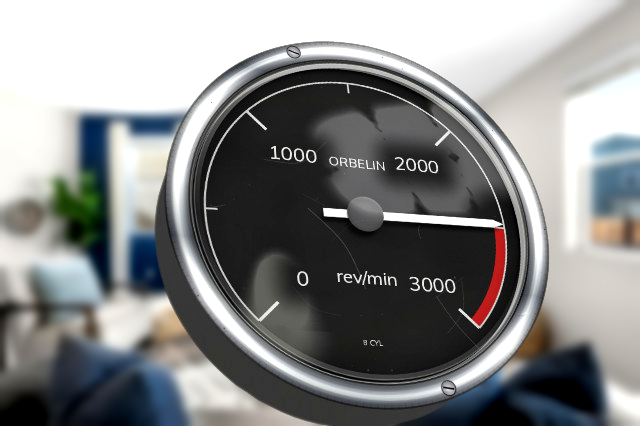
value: 2500
